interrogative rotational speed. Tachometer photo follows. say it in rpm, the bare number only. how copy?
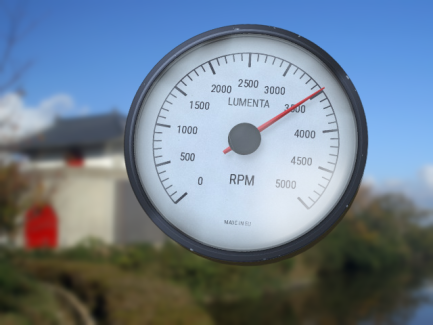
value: 3500
